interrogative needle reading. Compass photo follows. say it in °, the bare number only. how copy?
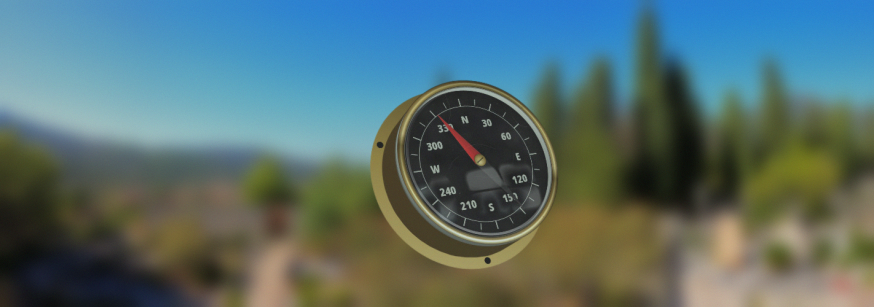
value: 330
